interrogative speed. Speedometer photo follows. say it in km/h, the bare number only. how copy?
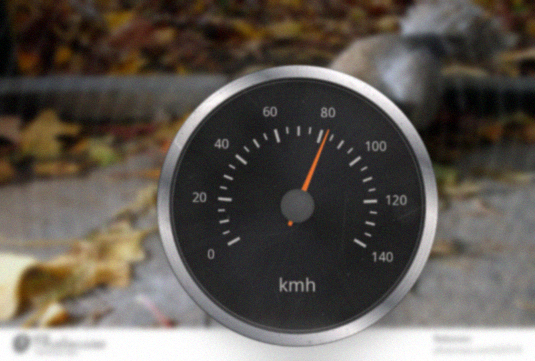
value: 82.5
